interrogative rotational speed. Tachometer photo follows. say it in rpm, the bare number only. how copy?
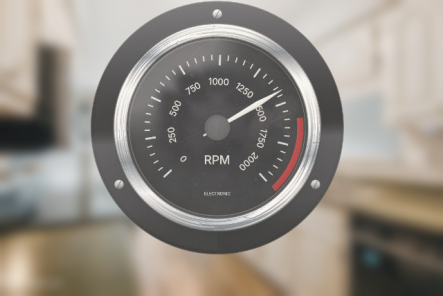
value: 1425
